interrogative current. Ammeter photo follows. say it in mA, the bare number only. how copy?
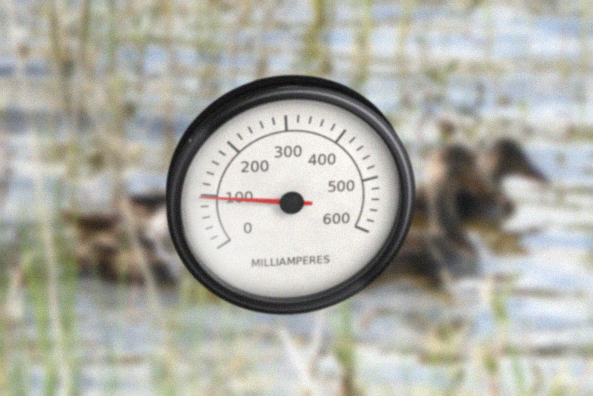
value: 100
